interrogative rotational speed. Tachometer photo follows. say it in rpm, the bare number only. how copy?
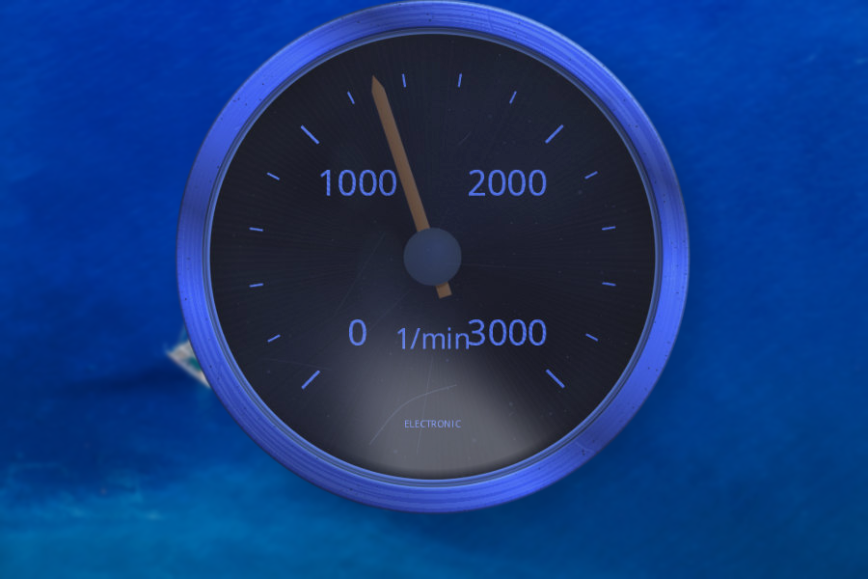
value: 1300
